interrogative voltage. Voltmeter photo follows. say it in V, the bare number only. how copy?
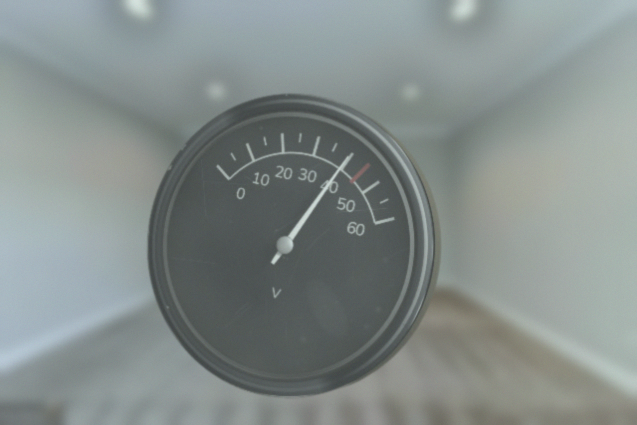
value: 40
